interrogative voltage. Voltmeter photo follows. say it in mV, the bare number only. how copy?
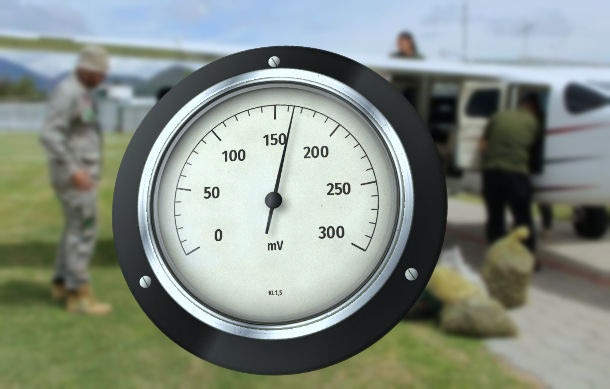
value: 165
